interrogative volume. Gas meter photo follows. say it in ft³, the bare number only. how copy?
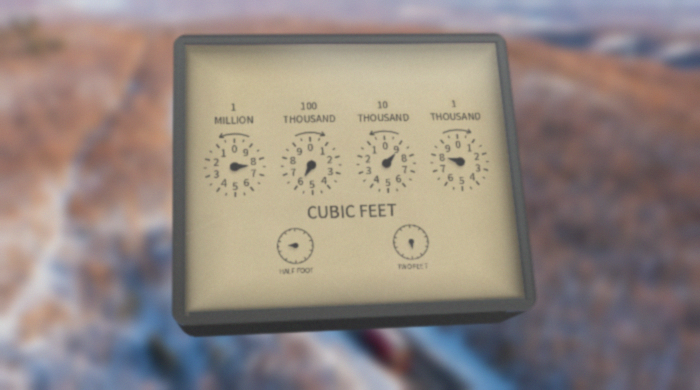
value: 758800
